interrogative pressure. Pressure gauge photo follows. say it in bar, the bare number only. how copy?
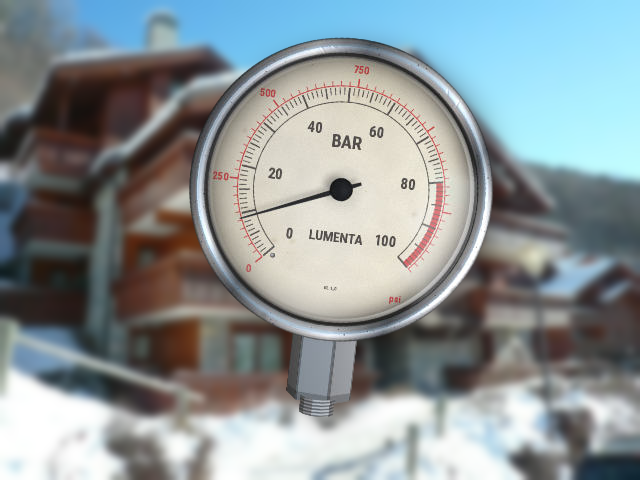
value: 9
